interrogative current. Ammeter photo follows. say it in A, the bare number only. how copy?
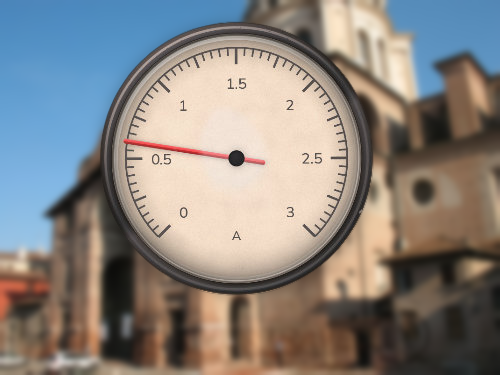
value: 0.6
